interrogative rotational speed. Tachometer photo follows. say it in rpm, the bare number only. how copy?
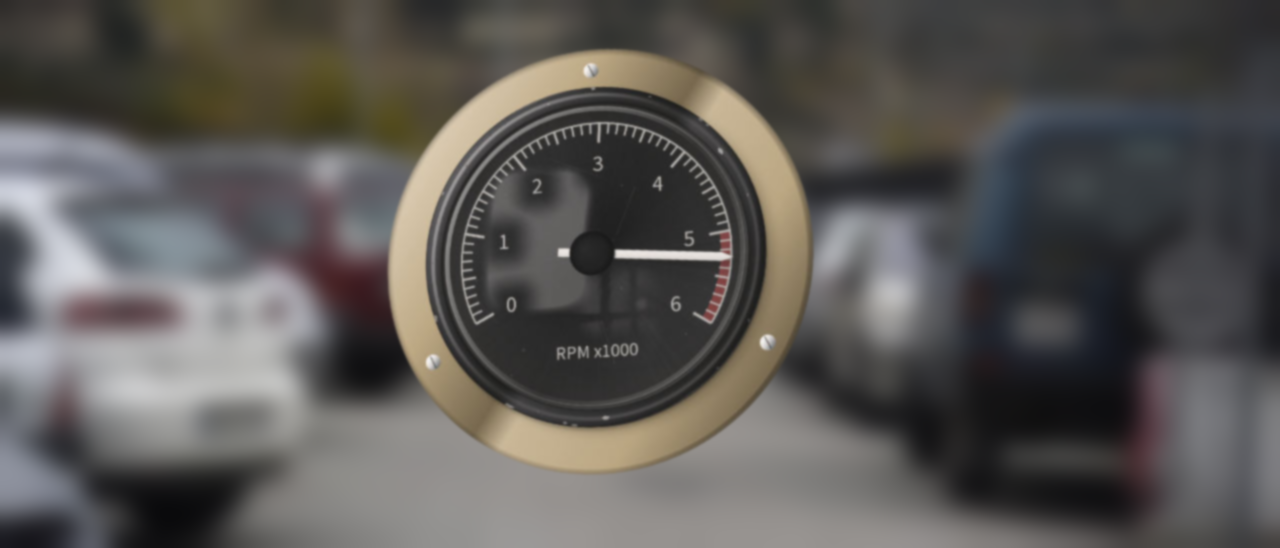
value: 5300
